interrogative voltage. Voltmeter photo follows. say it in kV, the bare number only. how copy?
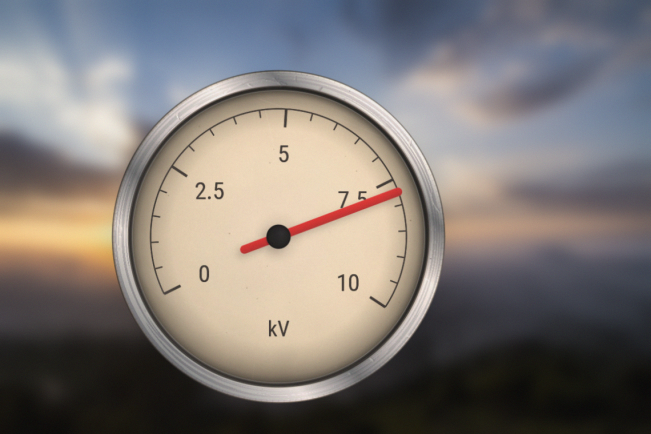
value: 7.75
